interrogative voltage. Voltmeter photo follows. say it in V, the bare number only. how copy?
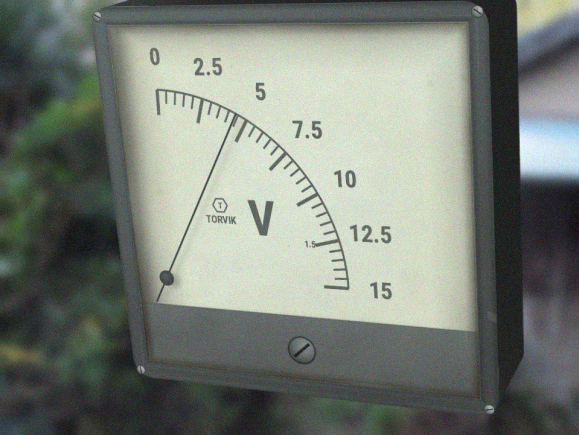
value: 4.5
